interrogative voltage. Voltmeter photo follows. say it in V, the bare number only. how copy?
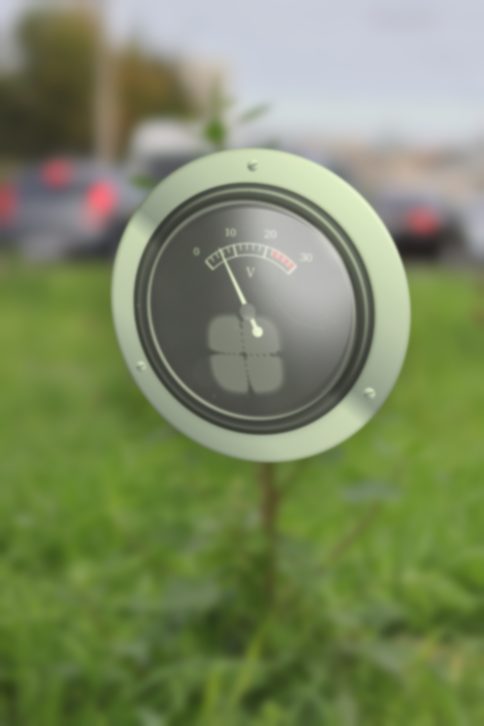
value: 6
